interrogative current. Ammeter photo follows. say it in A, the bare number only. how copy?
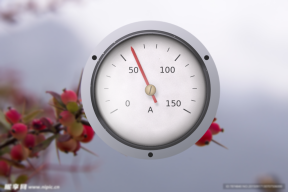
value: 60
